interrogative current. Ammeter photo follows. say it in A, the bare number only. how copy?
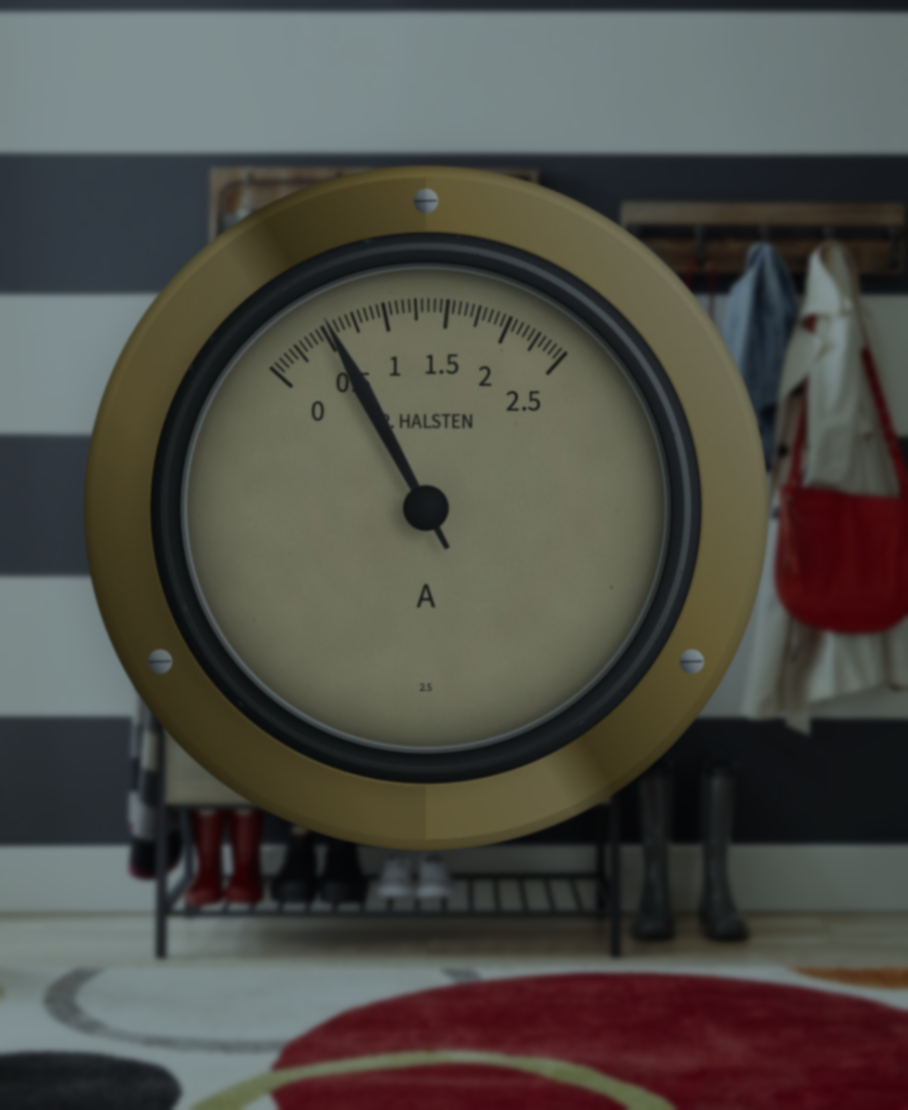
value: 0.55
